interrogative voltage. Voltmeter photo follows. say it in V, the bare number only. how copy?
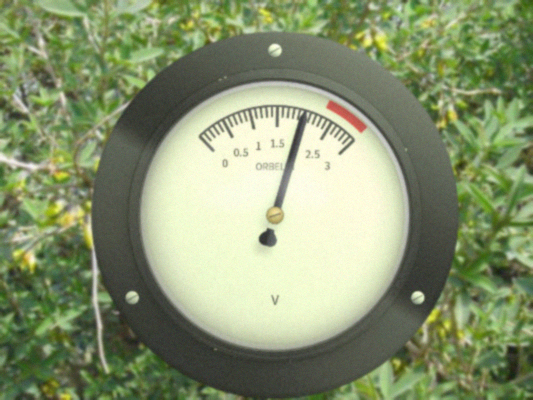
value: 2
